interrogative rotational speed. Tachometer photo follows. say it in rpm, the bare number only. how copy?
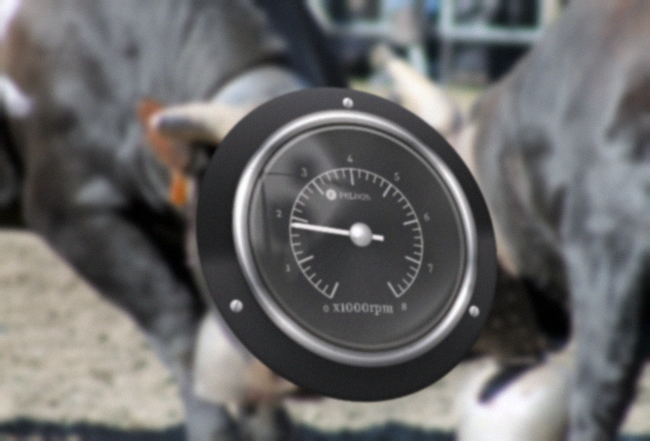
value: 1800
